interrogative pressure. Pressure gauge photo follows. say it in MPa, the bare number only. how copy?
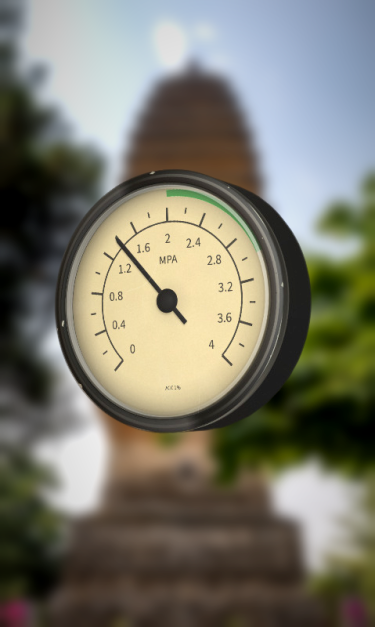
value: 1.4
